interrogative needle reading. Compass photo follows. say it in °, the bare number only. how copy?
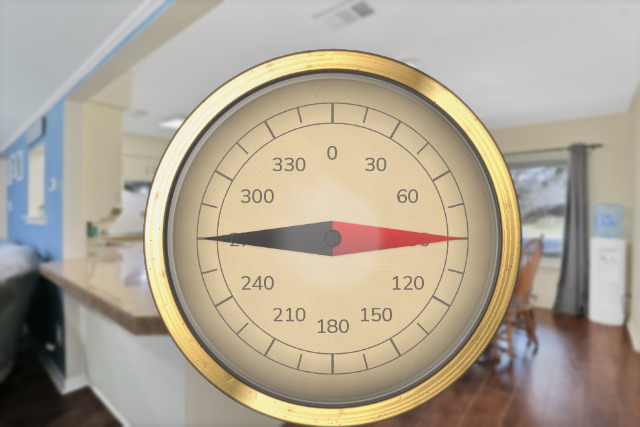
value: 90
